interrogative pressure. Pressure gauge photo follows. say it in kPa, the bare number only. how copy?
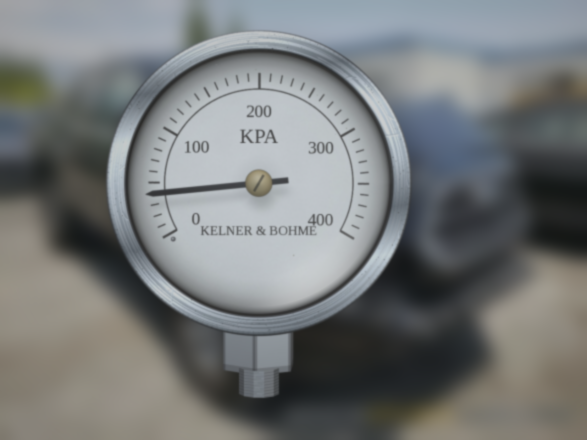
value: 40
